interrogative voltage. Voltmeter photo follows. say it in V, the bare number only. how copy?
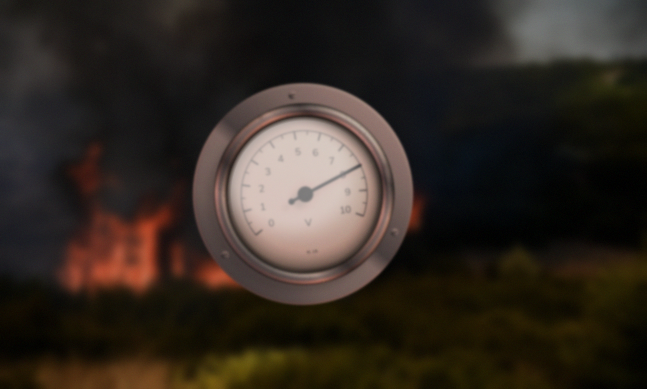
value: 8
